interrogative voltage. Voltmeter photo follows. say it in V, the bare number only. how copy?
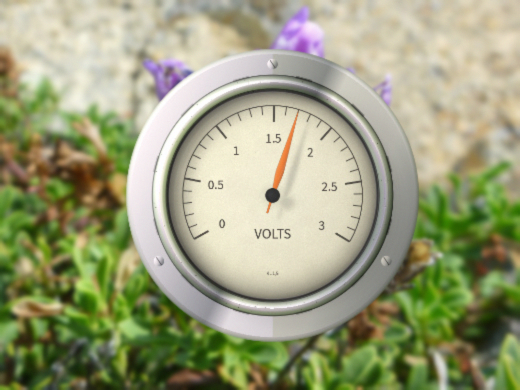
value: 1.7
